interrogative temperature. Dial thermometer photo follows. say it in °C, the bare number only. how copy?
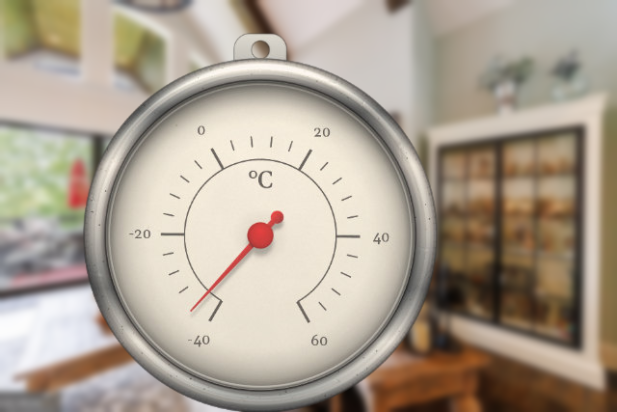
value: -36
